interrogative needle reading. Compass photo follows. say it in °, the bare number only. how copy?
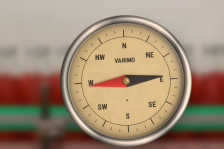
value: 265
